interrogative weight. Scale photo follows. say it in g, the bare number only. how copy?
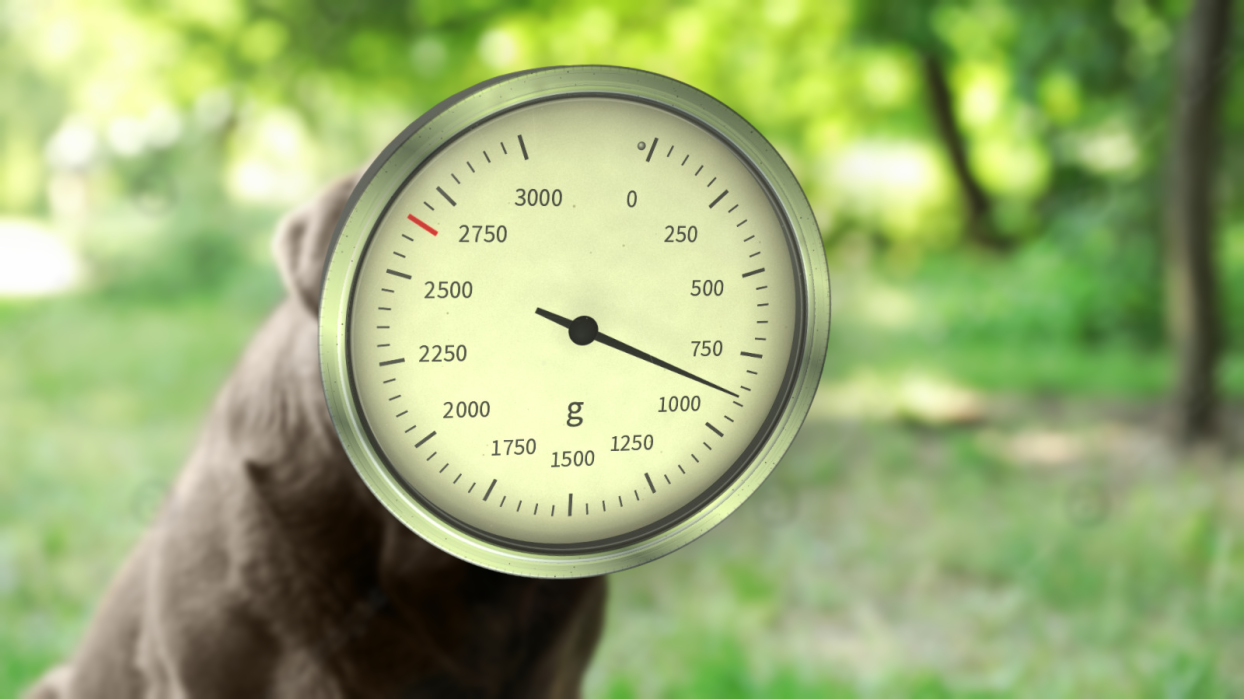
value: 875
